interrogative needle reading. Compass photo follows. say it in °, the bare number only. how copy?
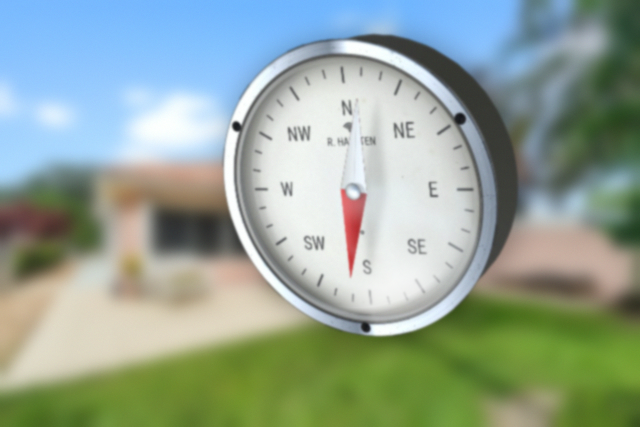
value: 190
